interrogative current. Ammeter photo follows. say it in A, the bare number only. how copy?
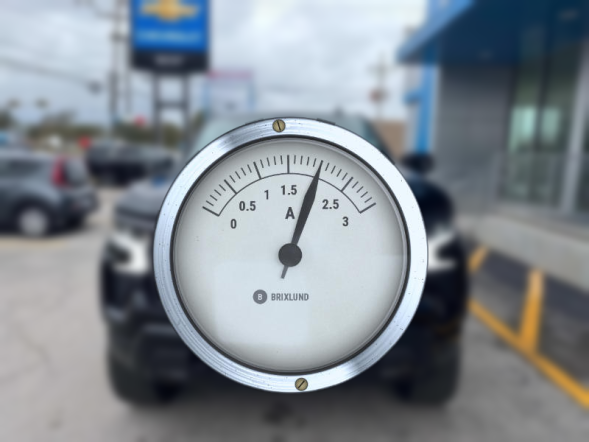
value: 2
